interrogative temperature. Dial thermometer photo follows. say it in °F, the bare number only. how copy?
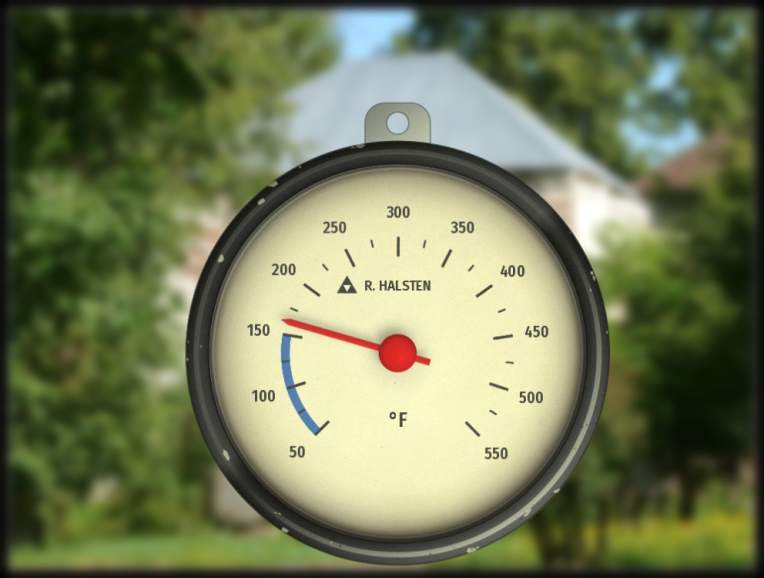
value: 162.5
